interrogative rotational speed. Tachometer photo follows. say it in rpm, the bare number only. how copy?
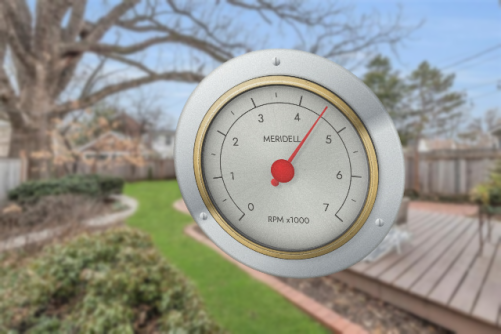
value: 4500
